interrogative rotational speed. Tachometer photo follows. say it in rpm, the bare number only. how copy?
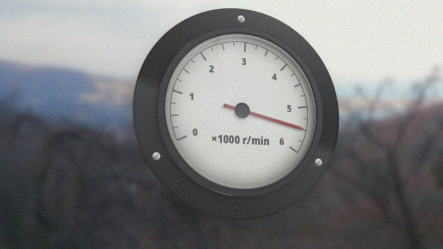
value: 5500
